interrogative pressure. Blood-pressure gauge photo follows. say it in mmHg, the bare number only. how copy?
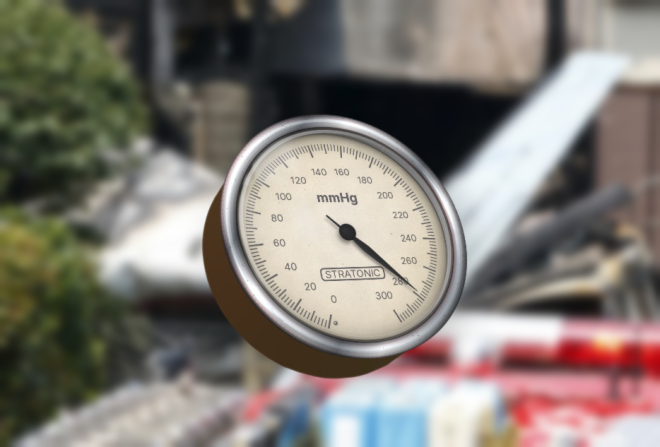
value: 280
